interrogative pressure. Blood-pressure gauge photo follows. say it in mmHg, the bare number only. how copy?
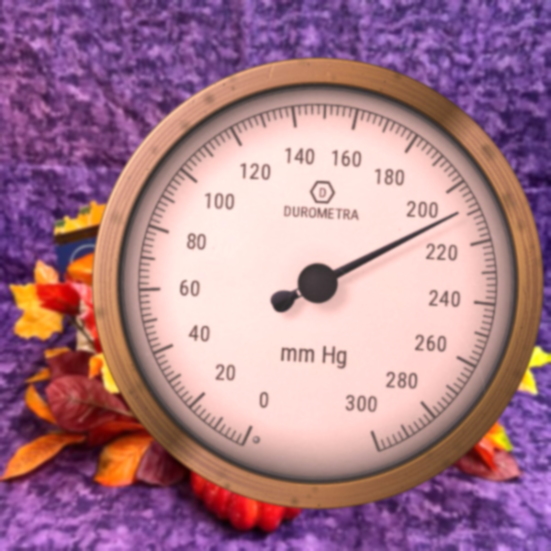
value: 208
